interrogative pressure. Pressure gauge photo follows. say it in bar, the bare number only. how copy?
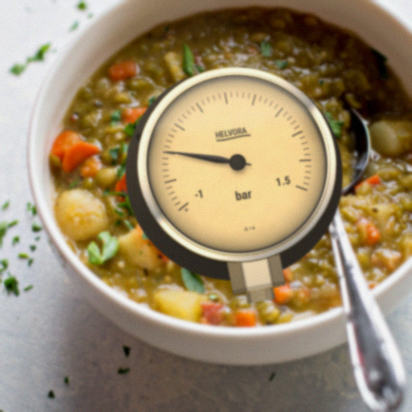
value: -0.5
